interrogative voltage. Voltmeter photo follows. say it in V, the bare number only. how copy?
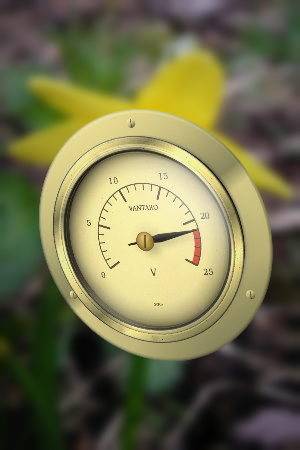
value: 21
